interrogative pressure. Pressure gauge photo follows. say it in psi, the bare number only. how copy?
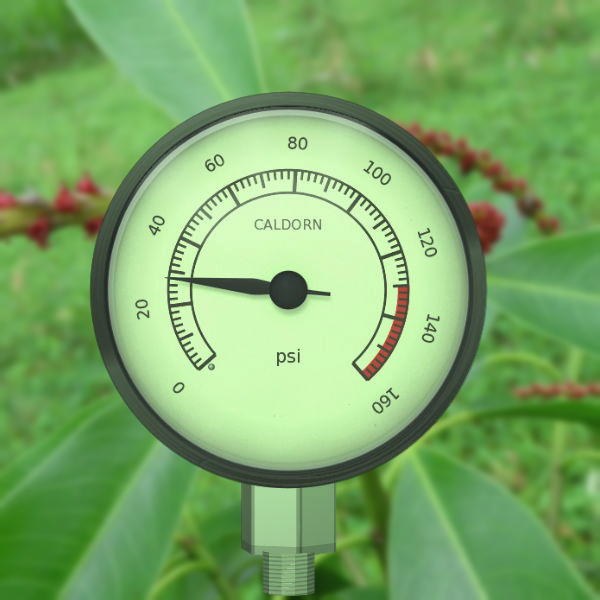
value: 28
